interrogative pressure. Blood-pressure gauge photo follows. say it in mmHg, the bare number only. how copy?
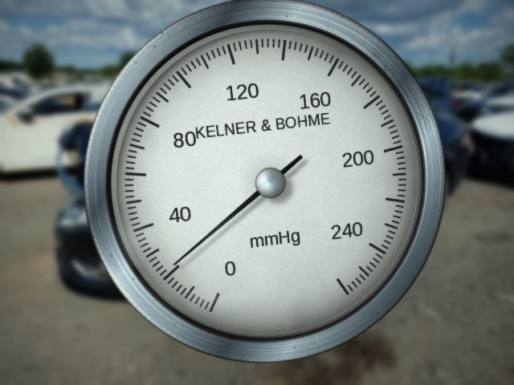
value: 22
